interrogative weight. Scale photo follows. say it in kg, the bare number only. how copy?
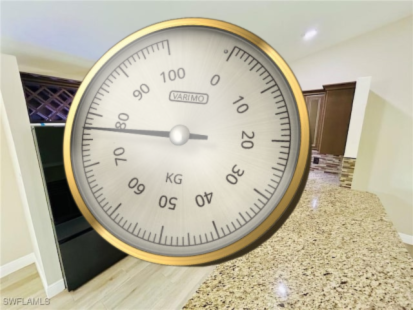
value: 77
